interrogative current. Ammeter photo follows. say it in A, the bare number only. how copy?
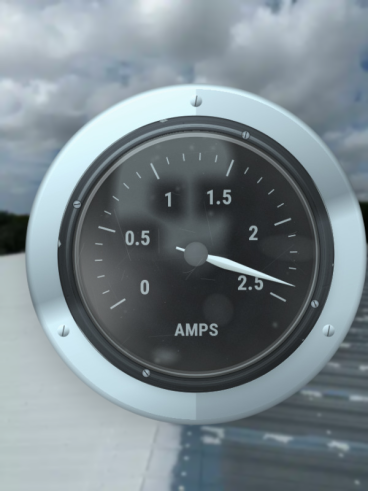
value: 2.4
